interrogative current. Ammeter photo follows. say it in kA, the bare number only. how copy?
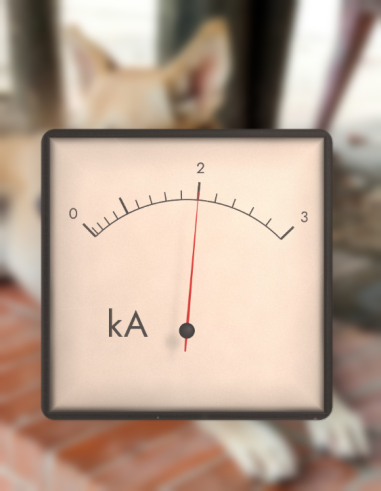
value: 2
